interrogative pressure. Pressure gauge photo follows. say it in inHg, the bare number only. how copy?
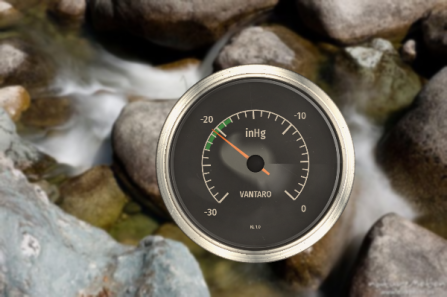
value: -20.5
